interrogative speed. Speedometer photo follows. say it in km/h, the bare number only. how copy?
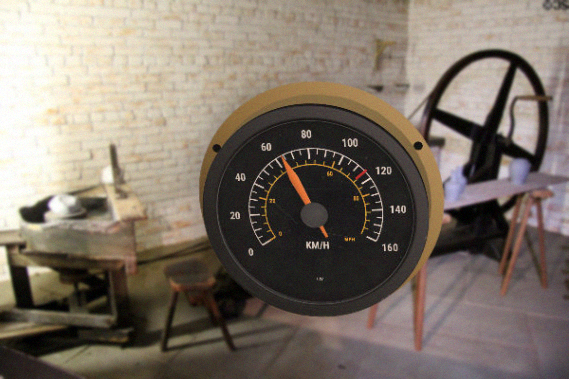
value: 65
